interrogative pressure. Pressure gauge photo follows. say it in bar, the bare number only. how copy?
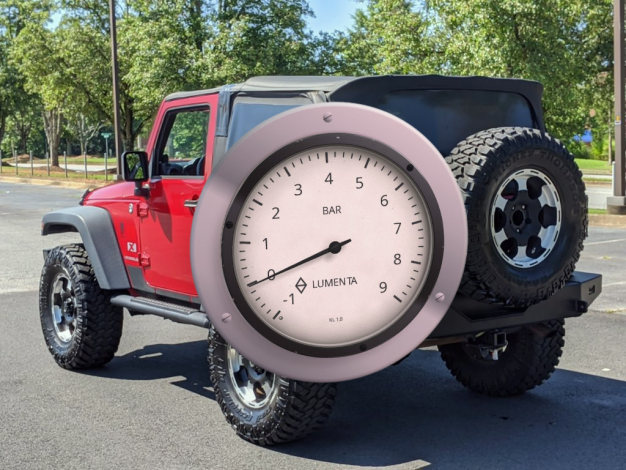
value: 0
